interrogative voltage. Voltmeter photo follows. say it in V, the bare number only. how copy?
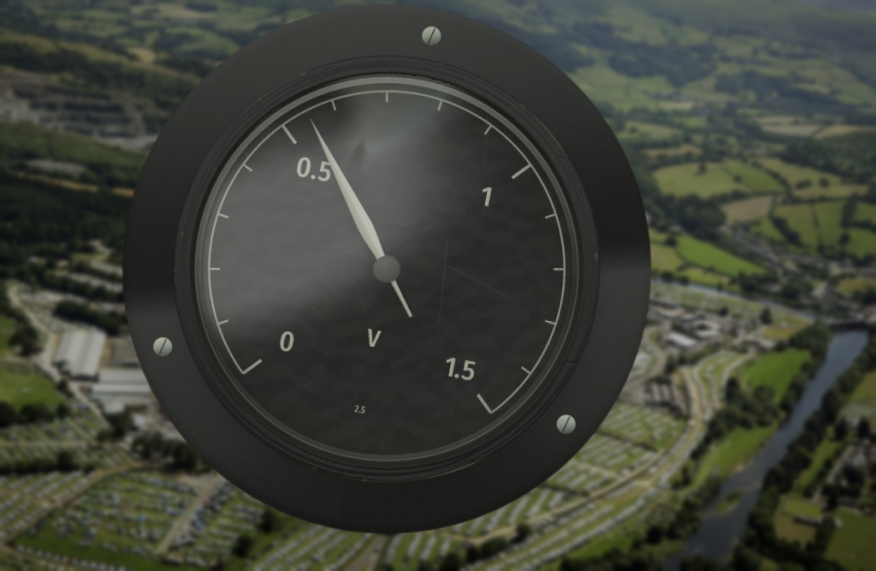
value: 0.55
